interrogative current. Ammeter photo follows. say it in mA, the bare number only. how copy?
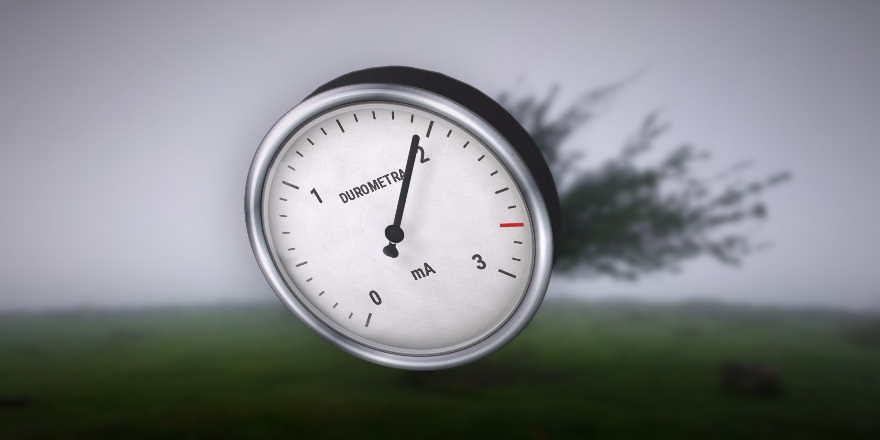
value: 1.95
